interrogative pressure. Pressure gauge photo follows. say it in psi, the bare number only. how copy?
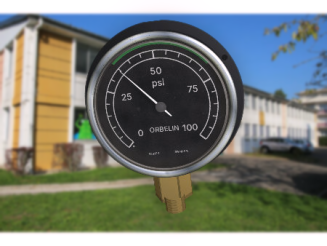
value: 35
